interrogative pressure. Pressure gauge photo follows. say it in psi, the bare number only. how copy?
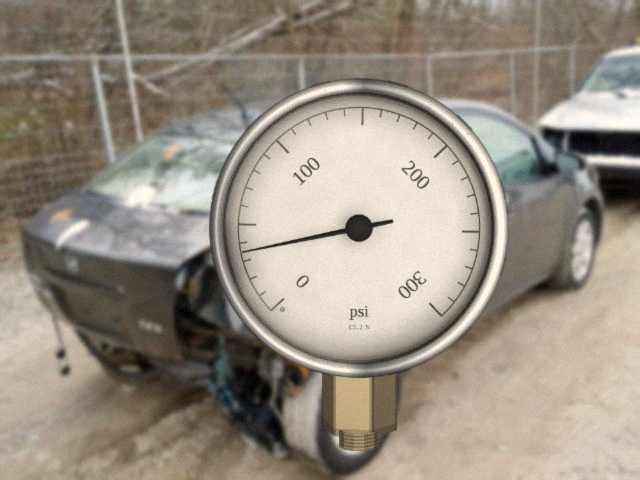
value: 35
